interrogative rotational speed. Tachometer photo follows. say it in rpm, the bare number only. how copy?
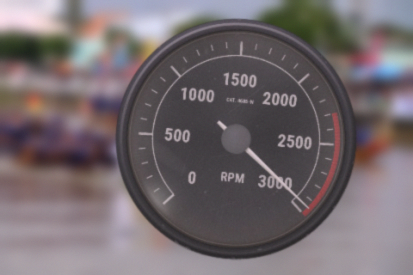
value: 2950
